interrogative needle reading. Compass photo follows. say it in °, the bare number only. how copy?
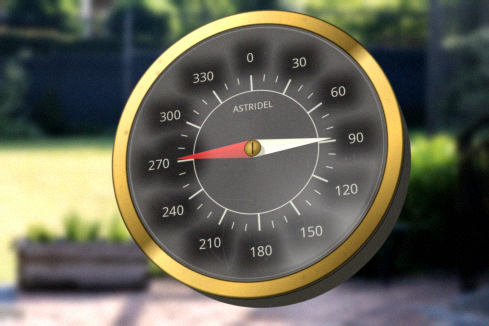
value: 270
